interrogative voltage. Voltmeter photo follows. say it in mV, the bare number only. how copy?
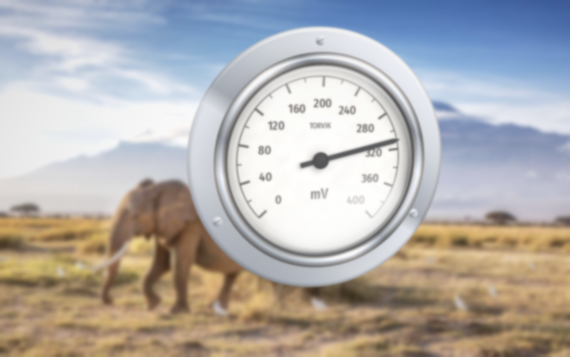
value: 310
